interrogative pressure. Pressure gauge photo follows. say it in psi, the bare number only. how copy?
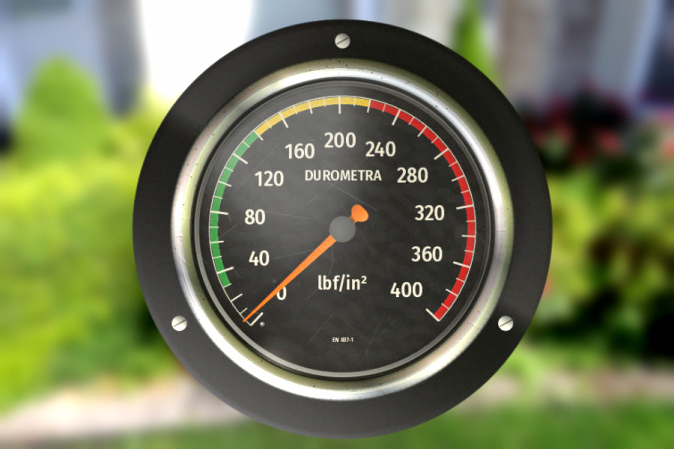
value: 5
